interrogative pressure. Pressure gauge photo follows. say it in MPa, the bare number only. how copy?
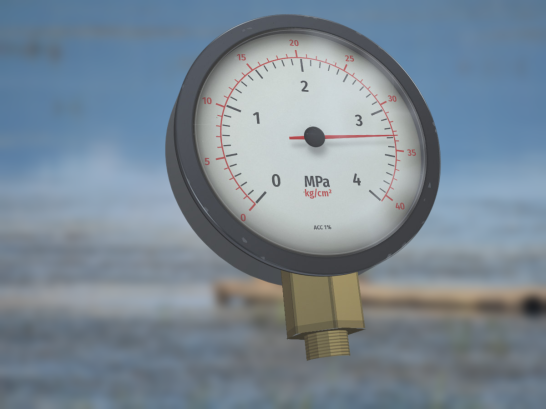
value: 3.3
